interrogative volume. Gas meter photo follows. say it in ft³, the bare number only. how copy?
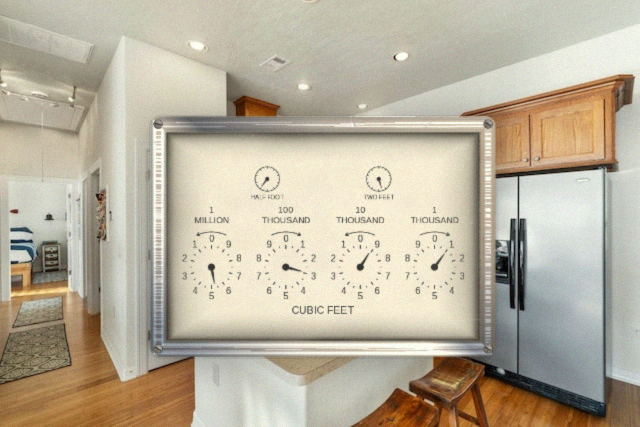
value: 529100
